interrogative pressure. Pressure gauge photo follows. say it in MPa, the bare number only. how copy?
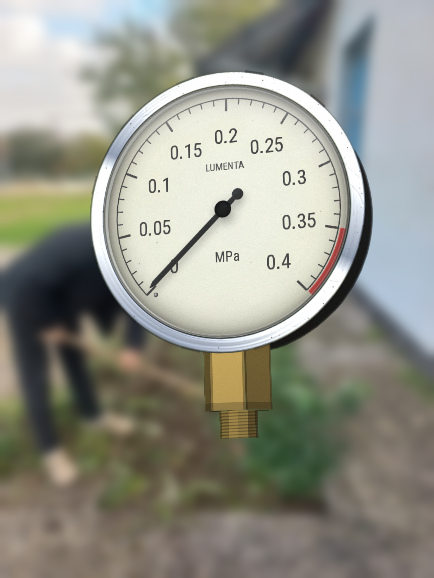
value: 0
